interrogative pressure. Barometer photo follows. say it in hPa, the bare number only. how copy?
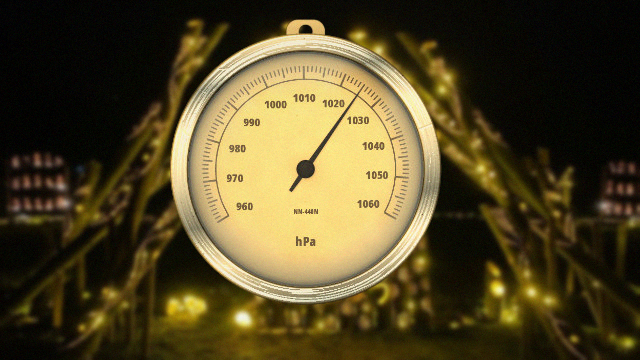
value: 1025
